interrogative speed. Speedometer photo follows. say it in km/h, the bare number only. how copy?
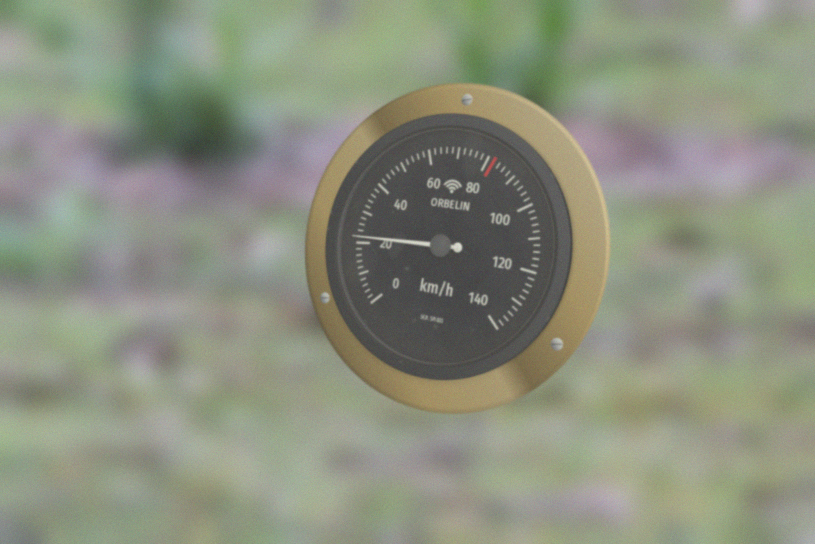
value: 22
